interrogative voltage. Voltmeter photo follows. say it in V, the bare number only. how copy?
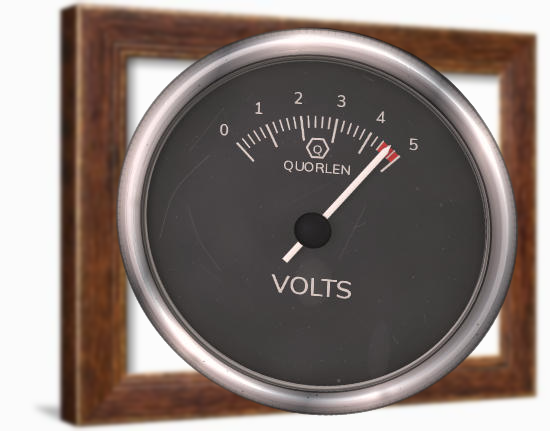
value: 4.6
